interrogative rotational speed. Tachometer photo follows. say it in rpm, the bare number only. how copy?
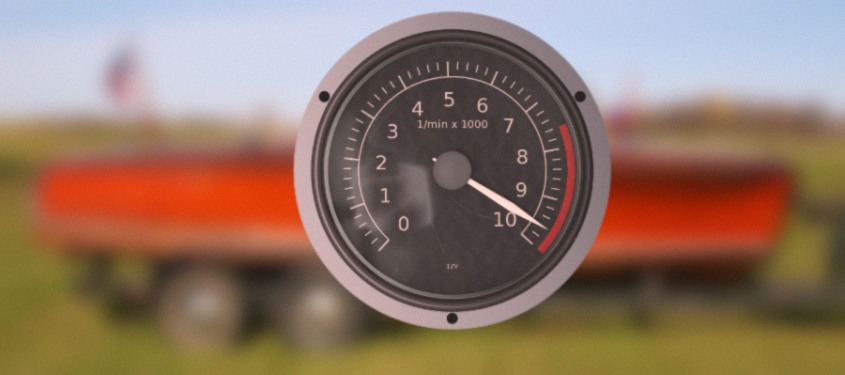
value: 9600
